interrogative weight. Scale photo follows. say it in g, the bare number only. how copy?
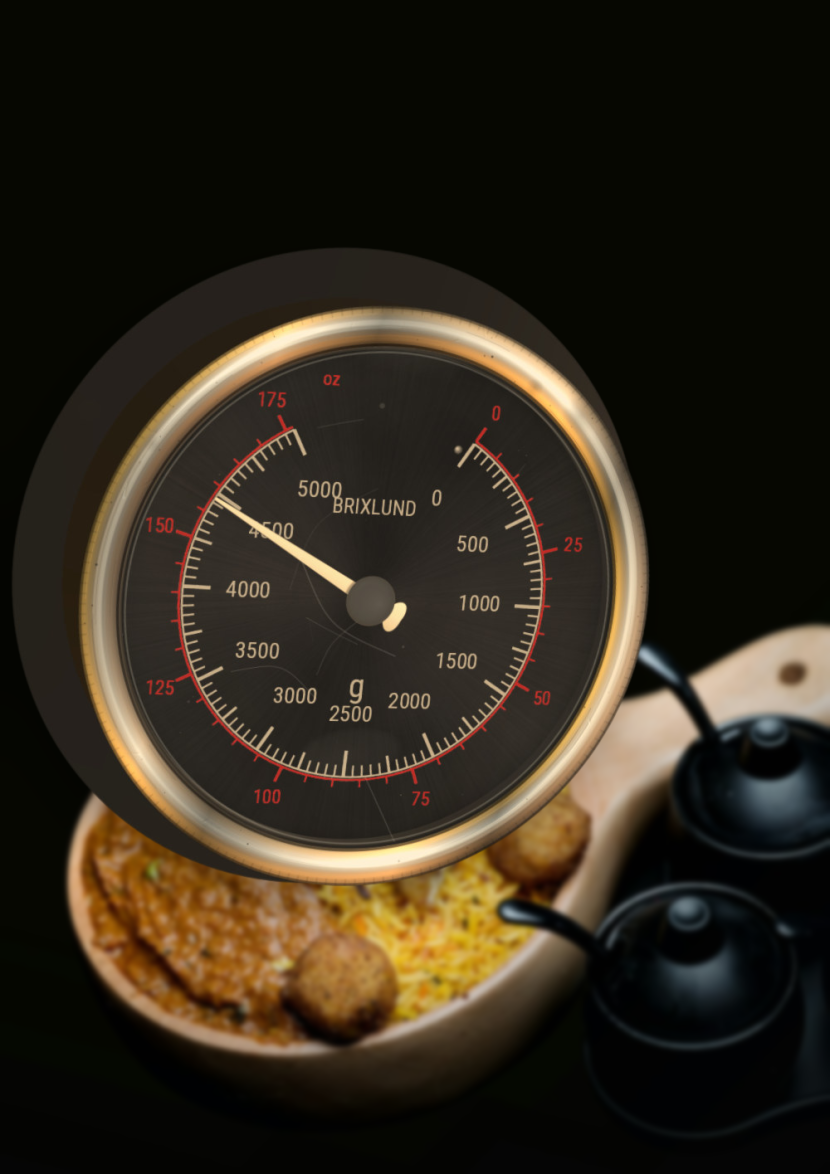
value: 4475
